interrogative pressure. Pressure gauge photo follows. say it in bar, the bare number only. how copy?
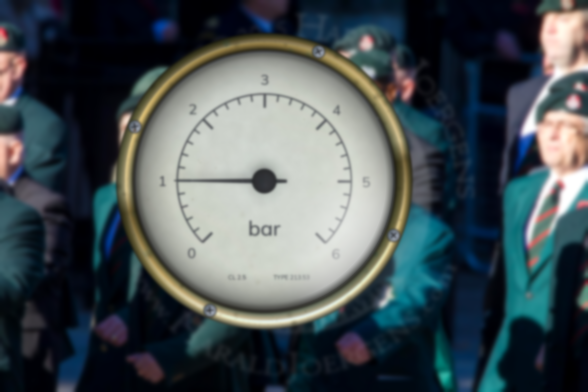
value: 1
